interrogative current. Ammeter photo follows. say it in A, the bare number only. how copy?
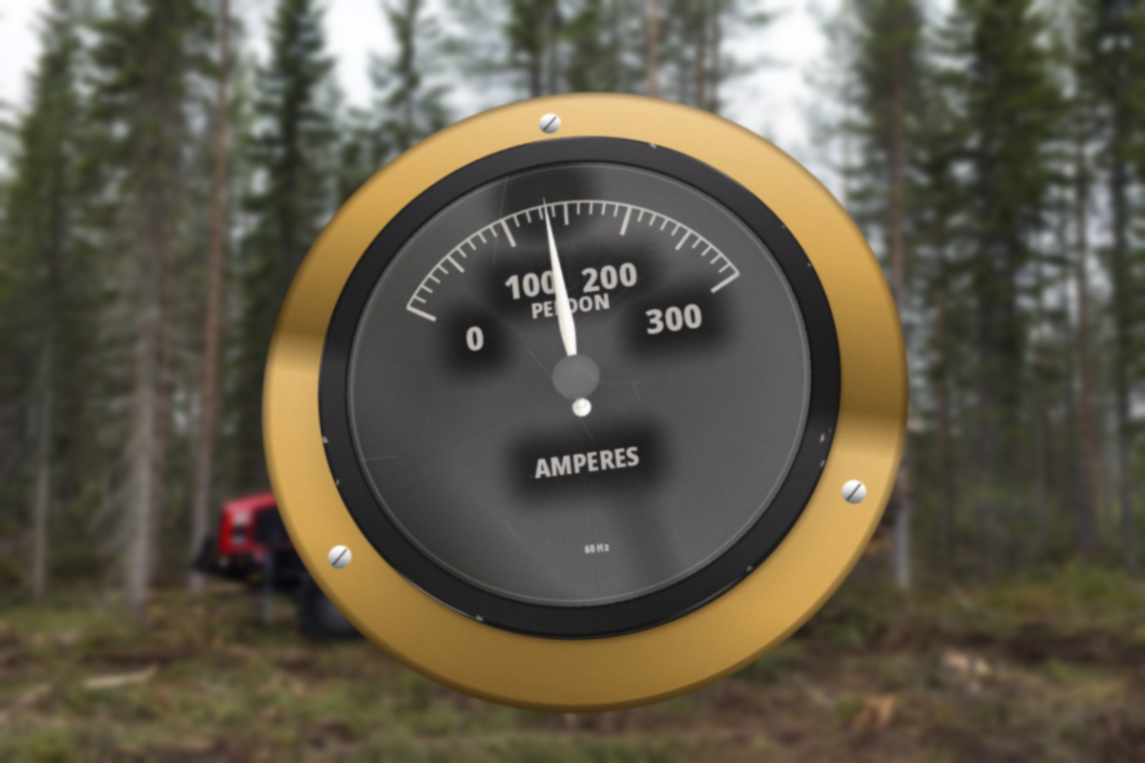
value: 135
